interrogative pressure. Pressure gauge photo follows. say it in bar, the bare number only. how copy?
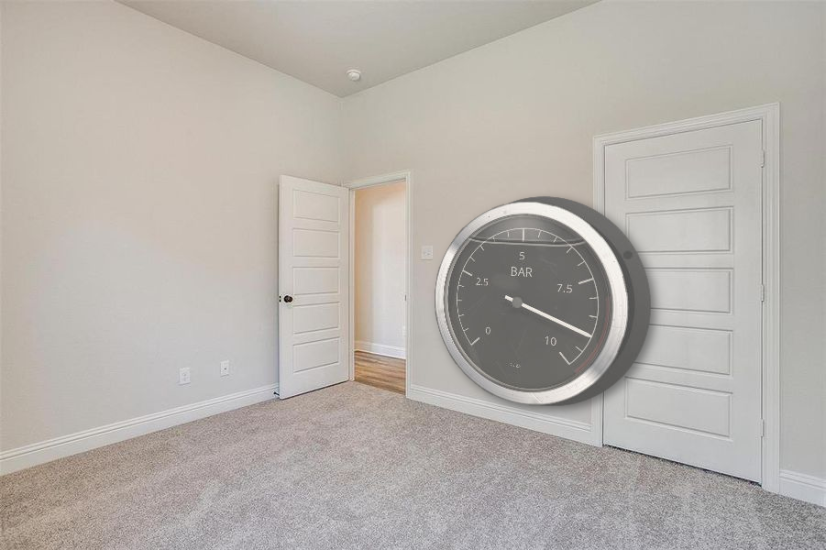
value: 9
